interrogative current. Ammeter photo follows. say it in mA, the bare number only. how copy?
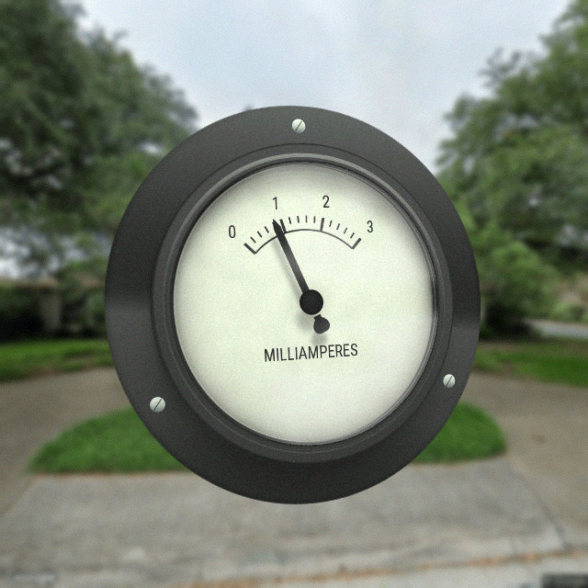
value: 0.8
